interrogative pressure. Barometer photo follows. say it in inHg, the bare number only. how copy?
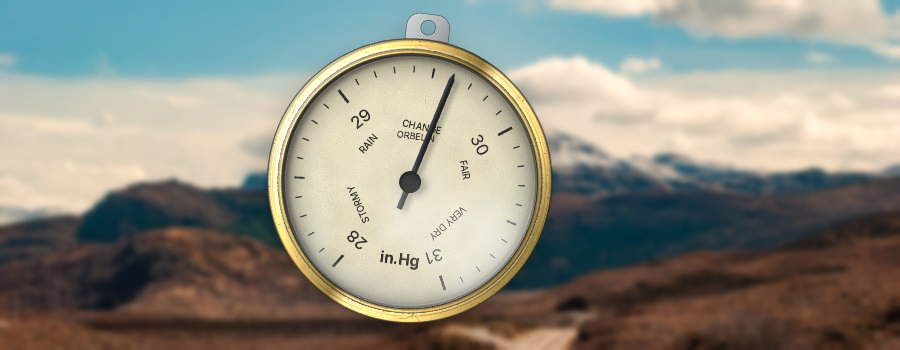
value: 29.6
